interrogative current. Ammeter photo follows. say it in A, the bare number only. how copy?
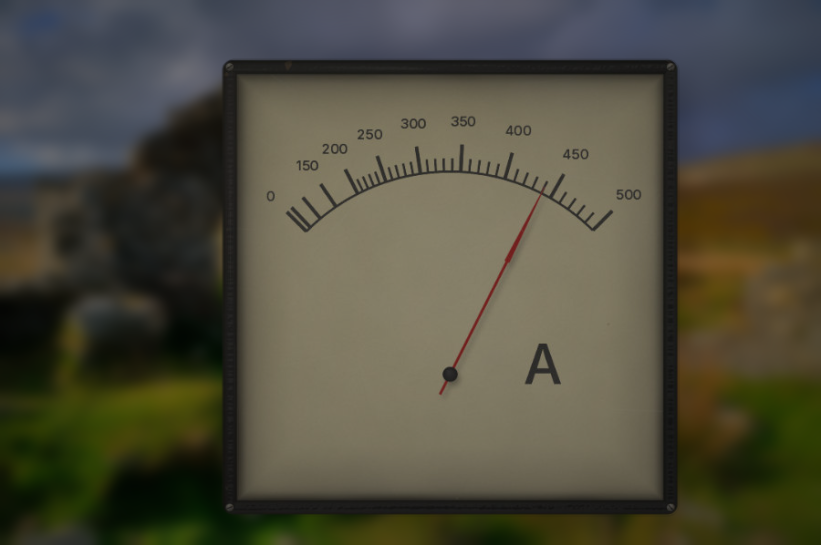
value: 440
